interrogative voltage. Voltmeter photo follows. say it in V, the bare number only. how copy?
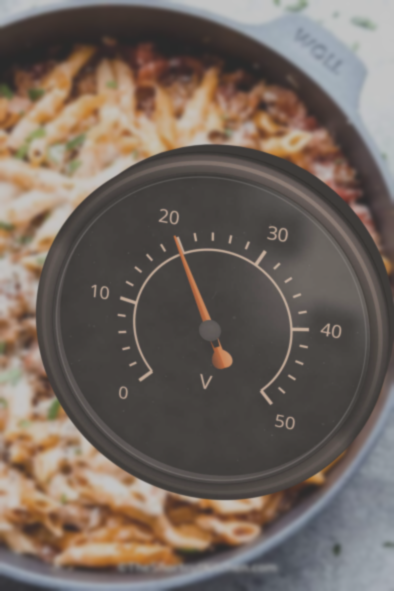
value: 20
